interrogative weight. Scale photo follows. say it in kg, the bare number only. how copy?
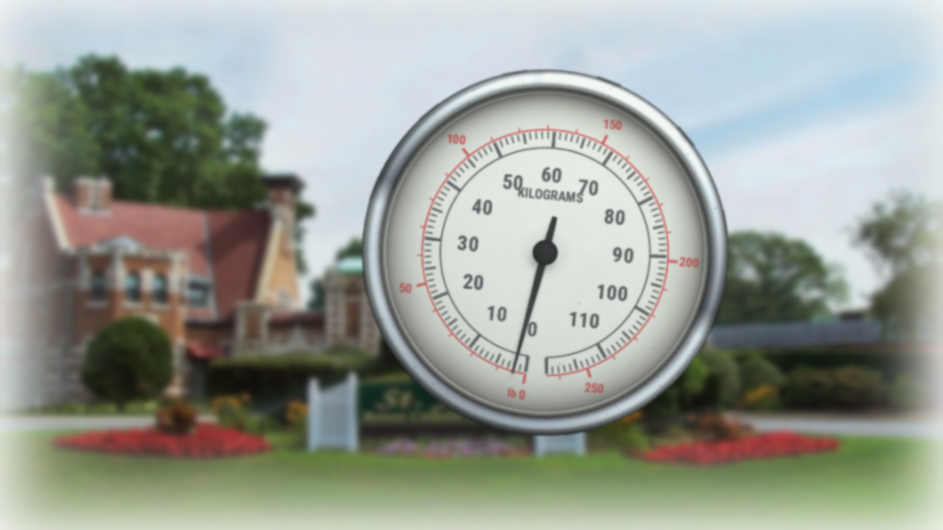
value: 2
